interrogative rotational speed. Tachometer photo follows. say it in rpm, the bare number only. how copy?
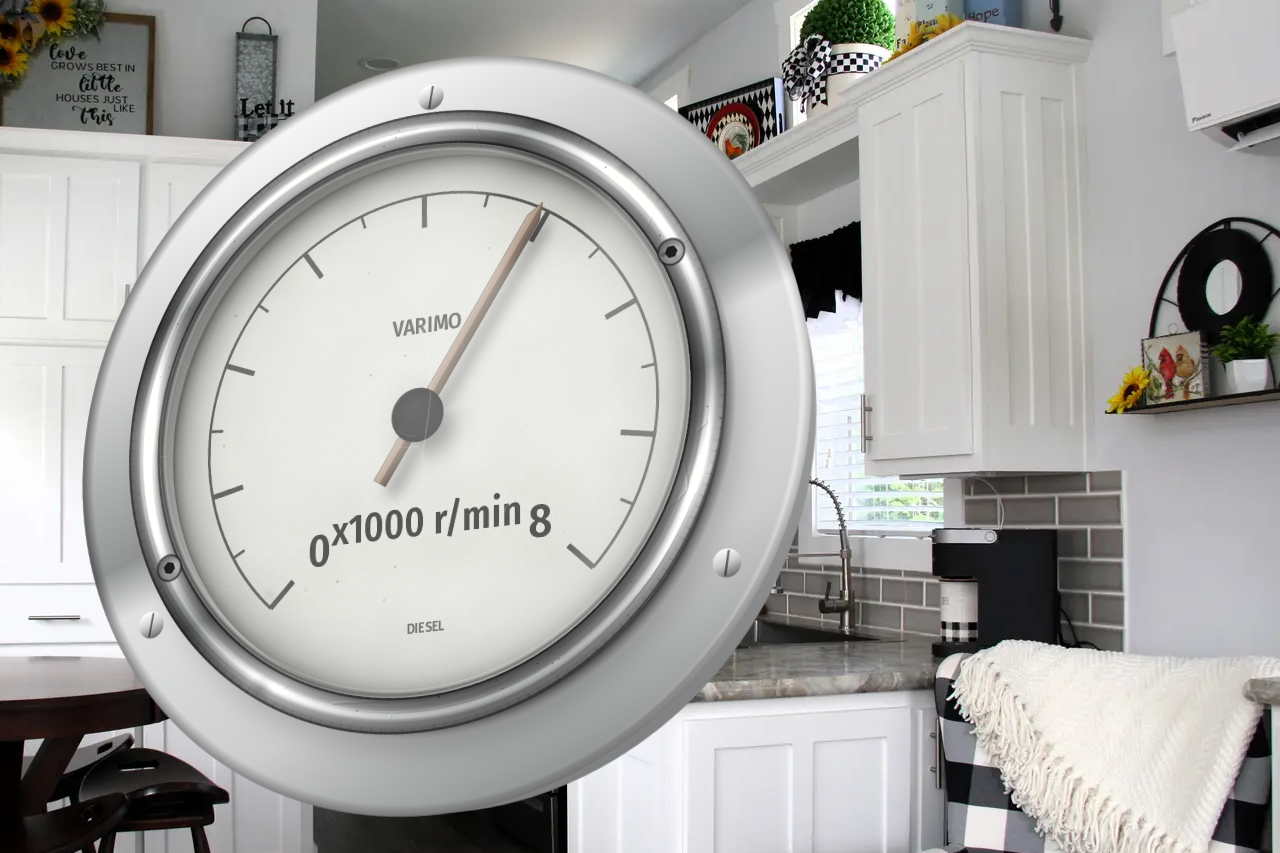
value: 5000
